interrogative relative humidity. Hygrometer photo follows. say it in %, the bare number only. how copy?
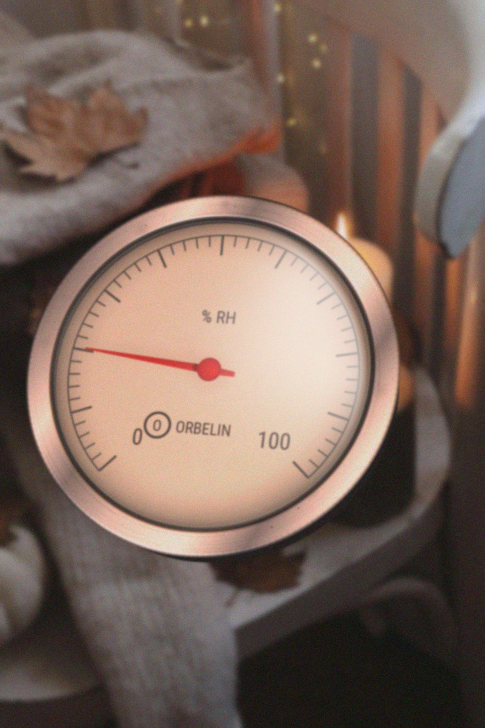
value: 20
